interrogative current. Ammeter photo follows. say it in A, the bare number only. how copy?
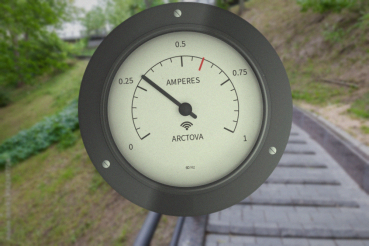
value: 0.3
